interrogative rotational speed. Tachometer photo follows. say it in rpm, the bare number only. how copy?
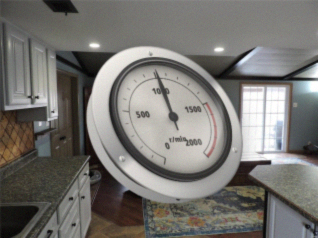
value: 1000
